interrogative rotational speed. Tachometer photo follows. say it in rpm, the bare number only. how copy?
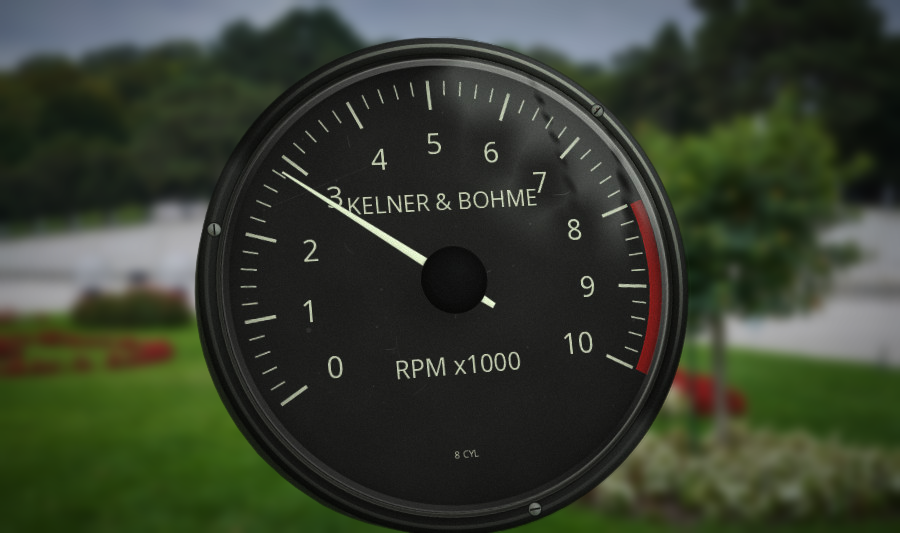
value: 2800
